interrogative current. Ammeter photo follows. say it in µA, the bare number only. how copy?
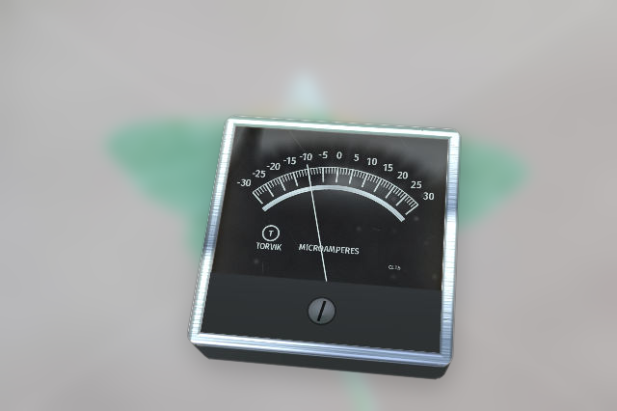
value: -10
